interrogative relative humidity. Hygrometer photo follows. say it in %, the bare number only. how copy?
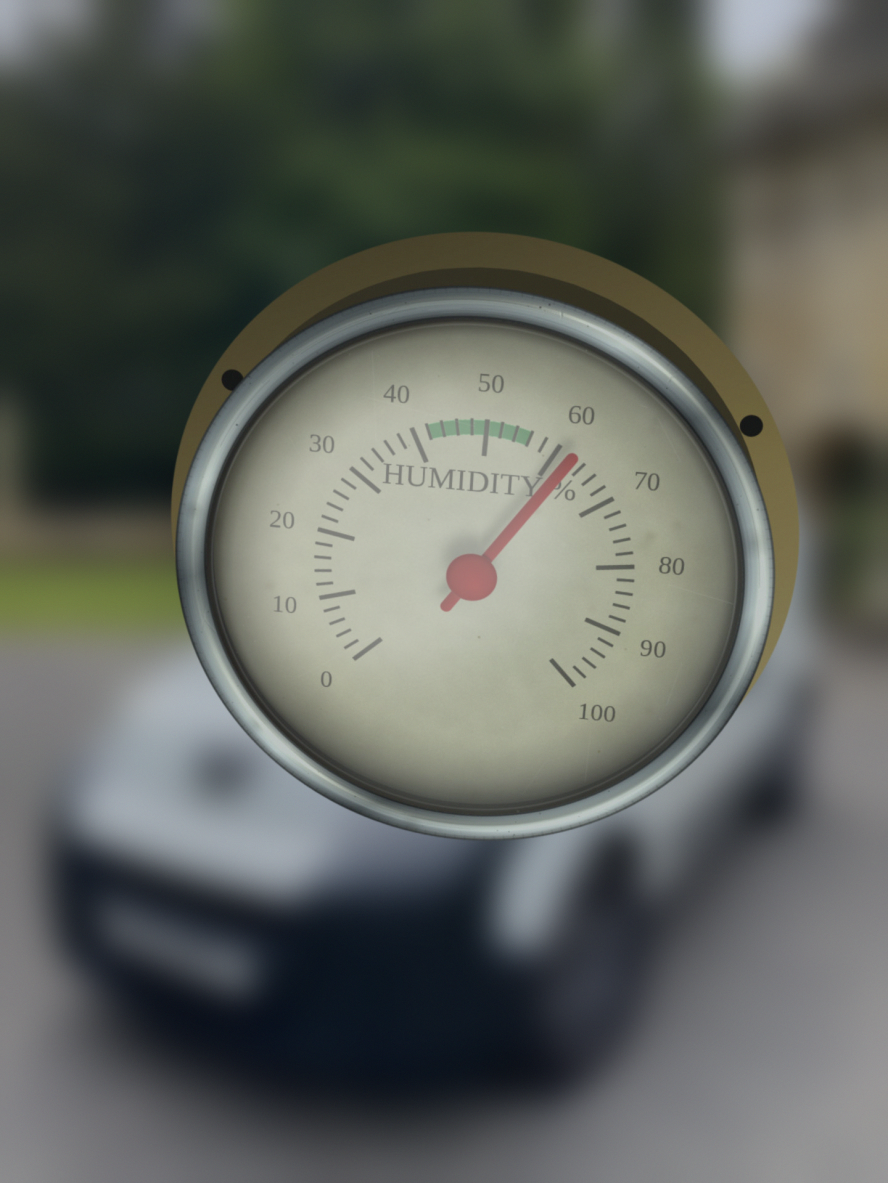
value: 62
